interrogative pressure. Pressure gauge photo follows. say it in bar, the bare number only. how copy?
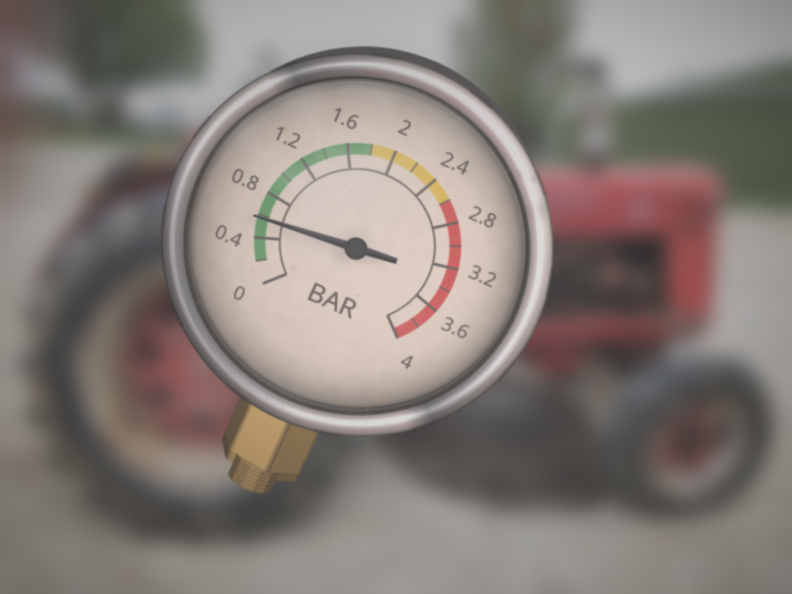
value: 0.6
